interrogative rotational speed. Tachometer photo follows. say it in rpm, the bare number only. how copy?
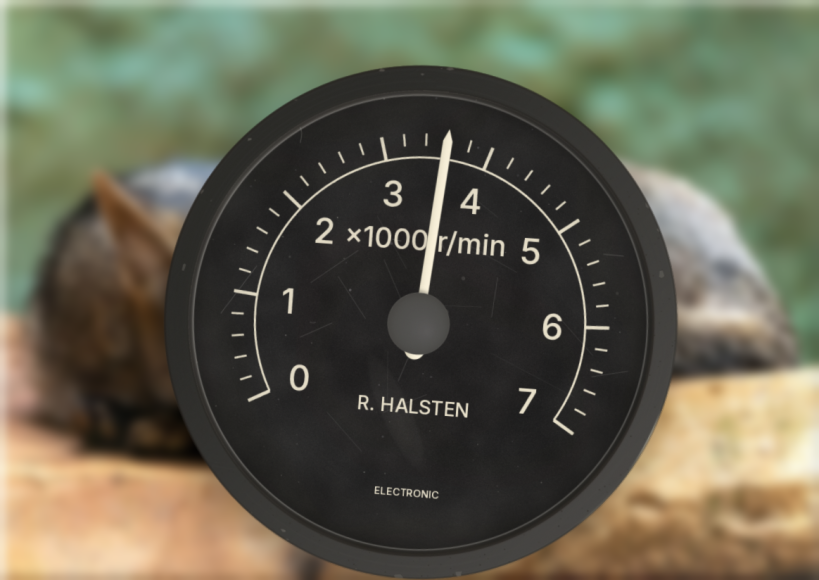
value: 3600
